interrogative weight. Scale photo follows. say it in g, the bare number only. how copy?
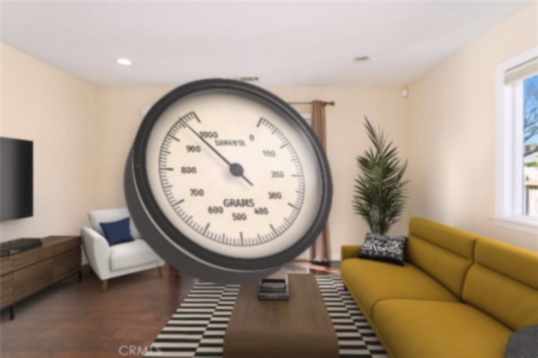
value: 950
